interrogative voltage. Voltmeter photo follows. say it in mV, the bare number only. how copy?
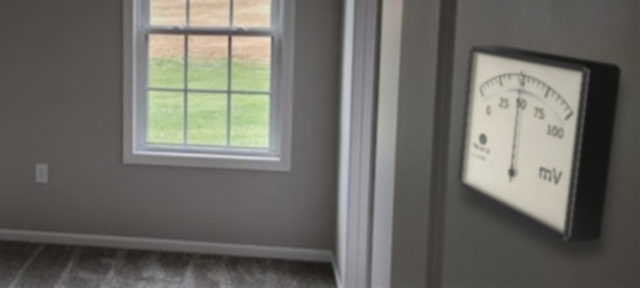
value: 50
